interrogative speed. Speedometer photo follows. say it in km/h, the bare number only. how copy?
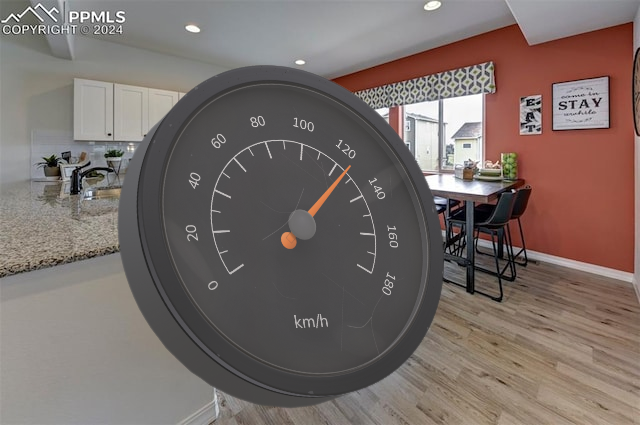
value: 125
